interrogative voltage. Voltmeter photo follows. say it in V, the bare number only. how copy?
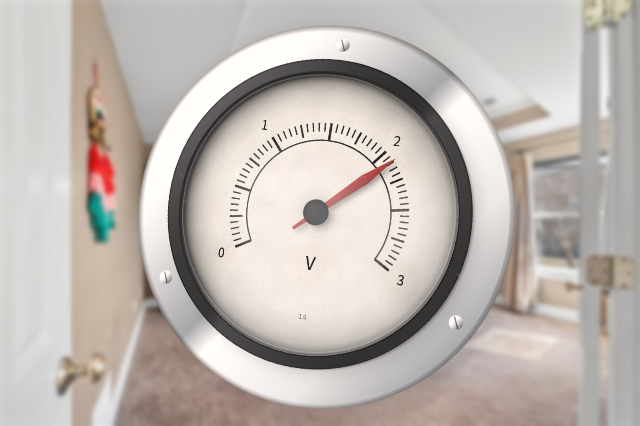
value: 2.1
